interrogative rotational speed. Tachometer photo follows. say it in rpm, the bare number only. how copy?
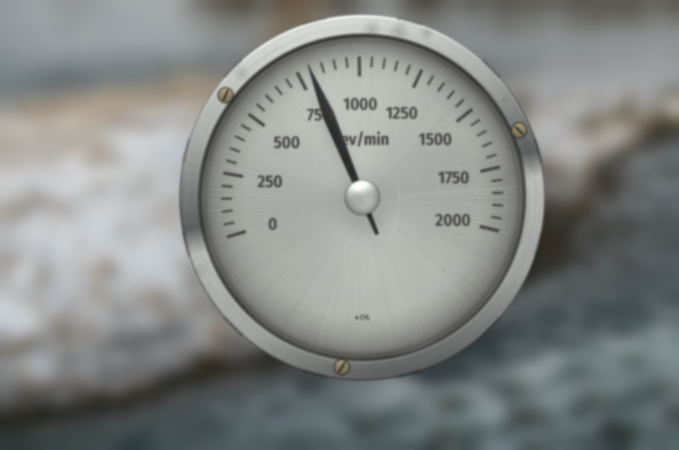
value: 800
